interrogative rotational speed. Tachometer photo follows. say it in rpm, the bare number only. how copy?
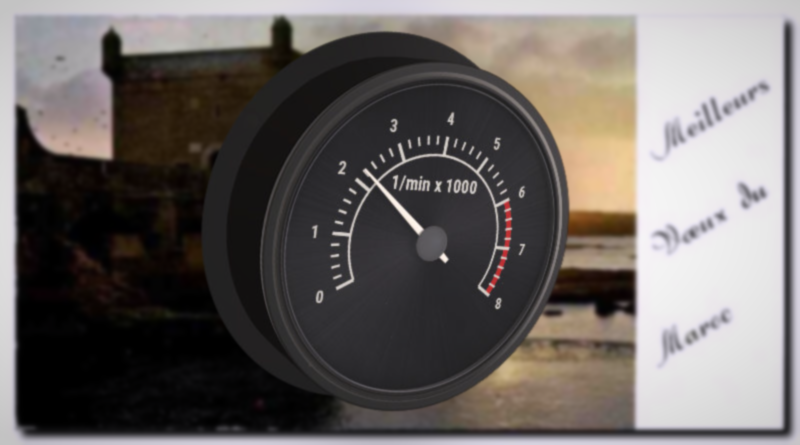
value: 2200
